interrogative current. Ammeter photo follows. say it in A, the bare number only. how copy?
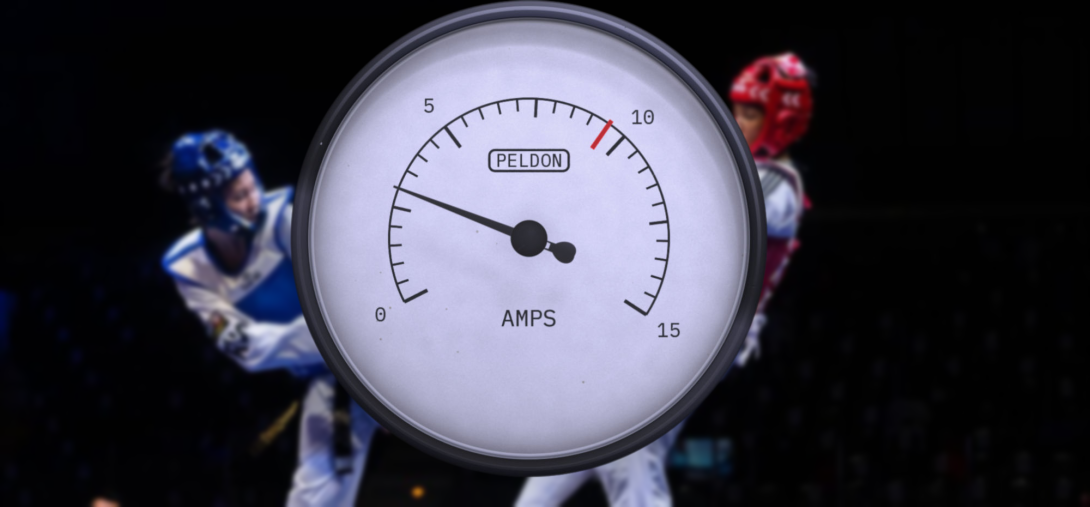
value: 3
